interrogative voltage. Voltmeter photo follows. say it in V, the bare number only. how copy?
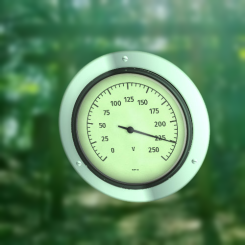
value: 225
